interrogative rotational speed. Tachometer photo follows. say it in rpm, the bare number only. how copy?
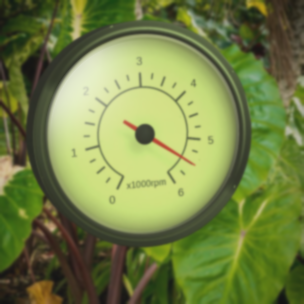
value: 5500
